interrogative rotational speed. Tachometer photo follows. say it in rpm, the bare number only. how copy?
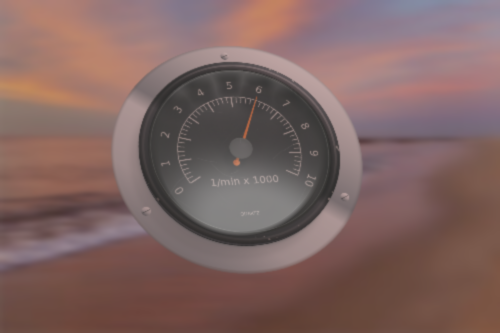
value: 6000
